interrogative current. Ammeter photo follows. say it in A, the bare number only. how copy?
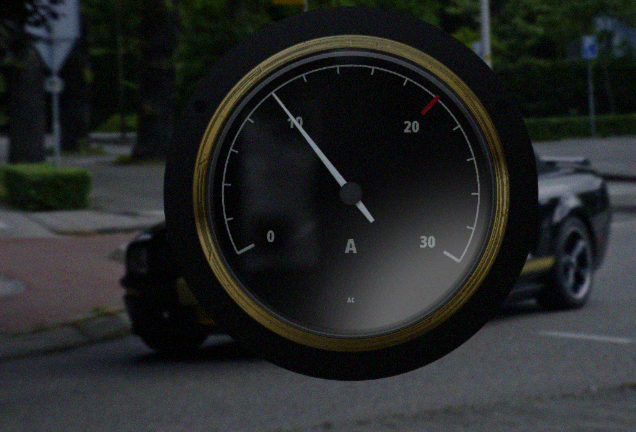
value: 10
